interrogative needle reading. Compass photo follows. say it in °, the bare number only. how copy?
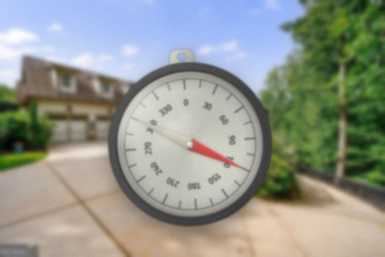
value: 120
